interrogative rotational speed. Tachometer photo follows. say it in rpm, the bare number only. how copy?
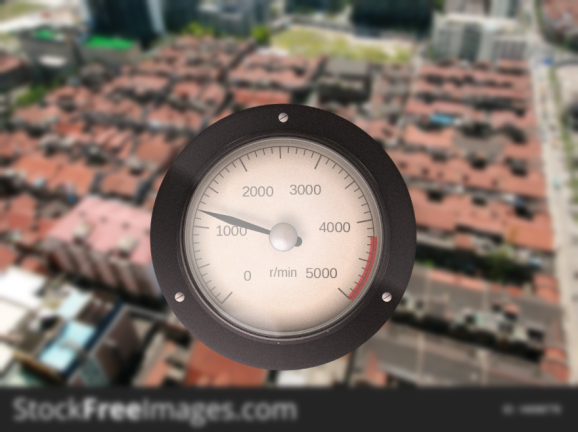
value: 1200
